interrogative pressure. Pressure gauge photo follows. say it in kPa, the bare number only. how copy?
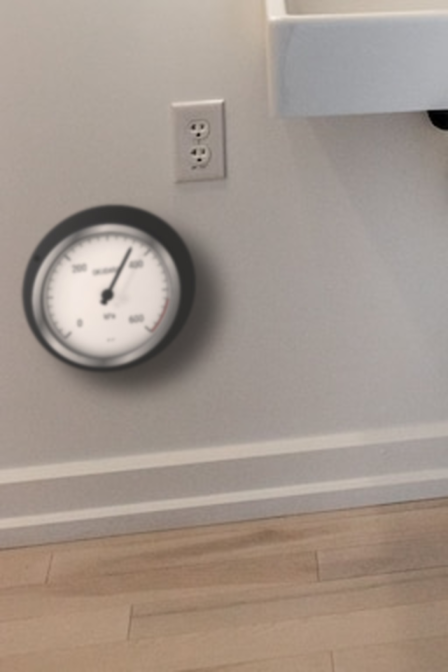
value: 360
